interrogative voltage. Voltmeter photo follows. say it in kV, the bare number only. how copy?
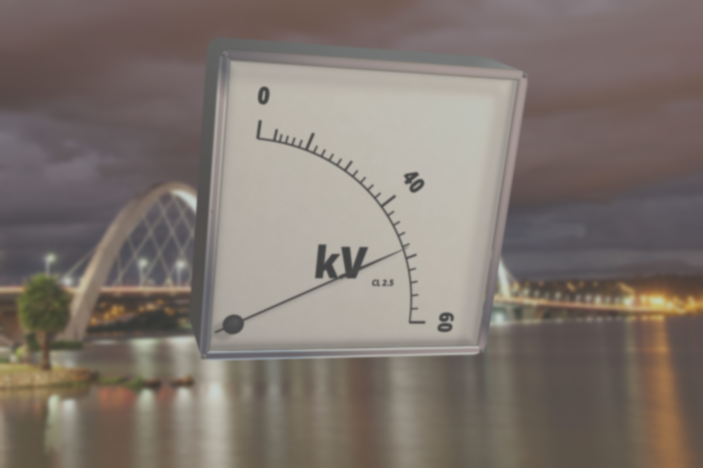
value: 48
